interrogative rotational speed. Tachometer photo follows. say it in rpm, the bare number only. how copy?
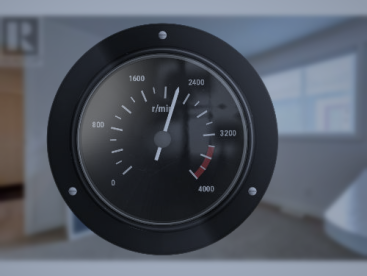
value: 2200
